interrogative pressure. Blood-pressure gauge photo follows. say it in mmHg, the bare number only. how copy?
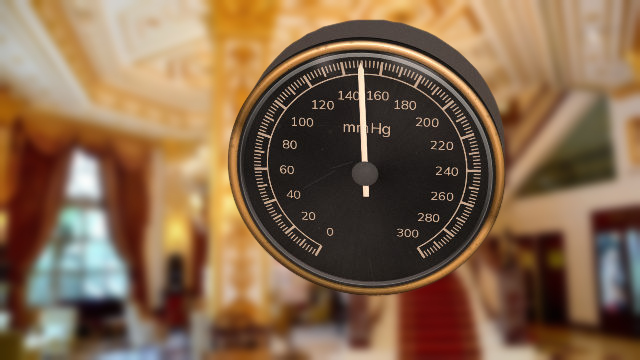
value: 150
